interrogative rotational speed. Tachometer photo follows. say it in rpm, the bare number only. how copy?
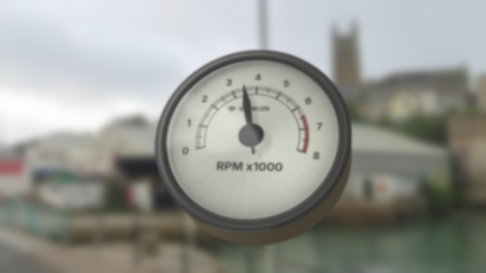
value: 3500
